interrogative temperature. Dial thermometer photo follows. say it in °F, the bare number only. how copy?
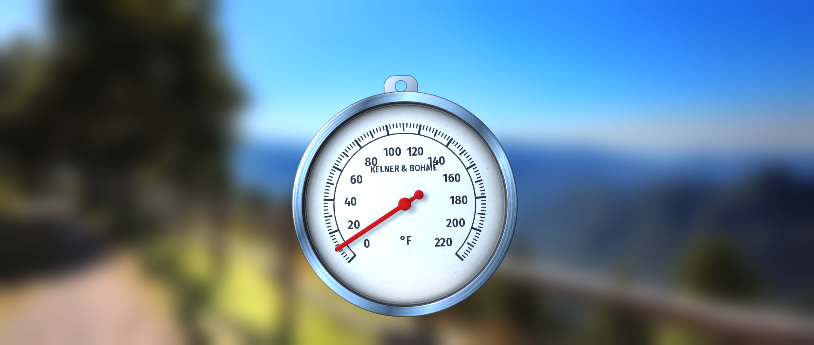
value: 10
